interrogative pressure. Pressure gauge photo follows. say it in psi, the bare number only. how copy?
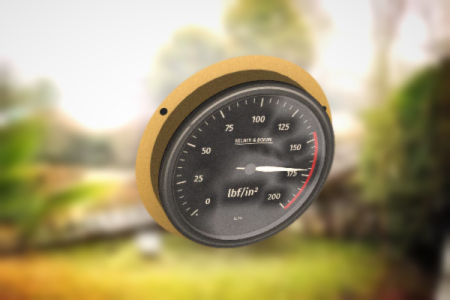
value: 170
